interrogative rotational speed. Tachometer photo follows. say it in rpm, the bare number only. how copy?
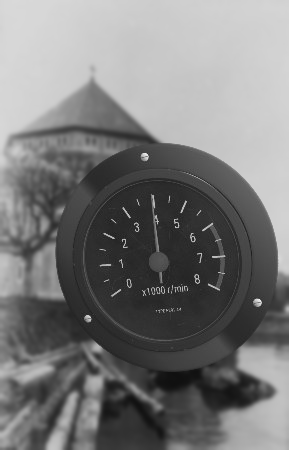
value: 4000
